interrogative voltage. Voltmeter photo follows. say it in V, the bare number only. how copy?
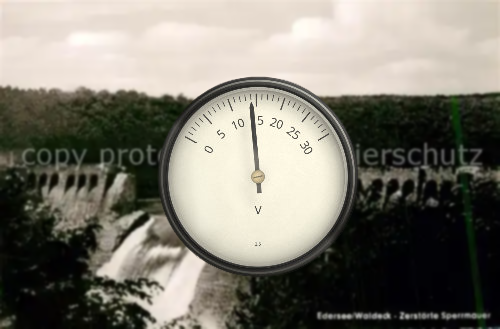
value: 14
